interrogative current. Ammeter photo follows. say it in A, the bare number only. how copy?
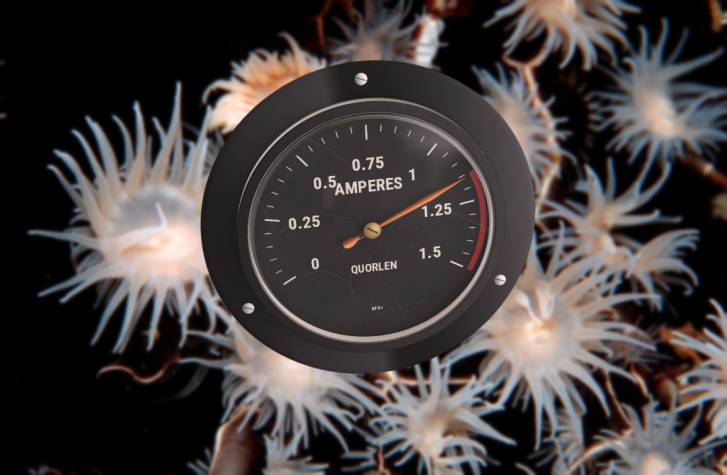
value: 1.15
